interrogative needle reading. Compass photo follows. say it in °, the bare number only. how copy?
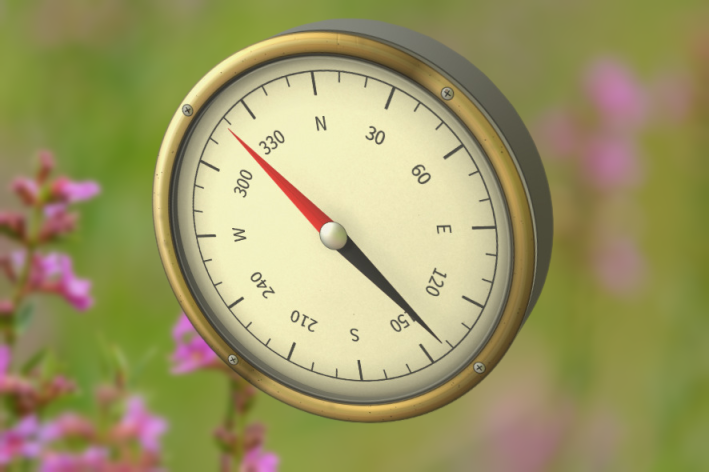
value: 320
